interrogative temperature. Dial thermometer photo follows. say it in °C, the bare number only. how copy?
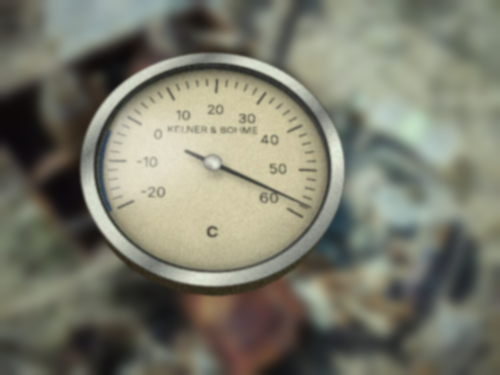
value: 58
